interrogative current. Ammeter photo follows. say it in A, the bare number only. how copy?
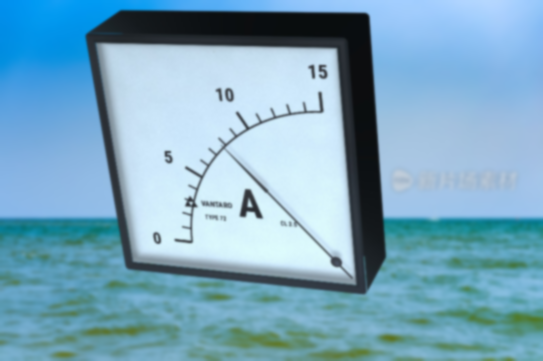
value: 8
